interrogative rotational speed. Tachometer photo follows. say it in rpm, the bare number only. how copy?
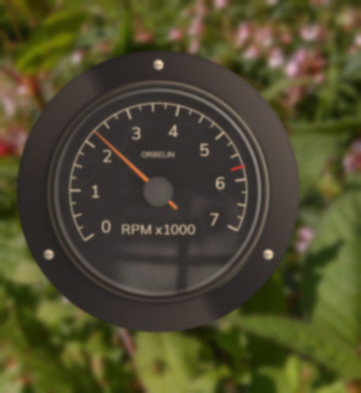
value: 2250
